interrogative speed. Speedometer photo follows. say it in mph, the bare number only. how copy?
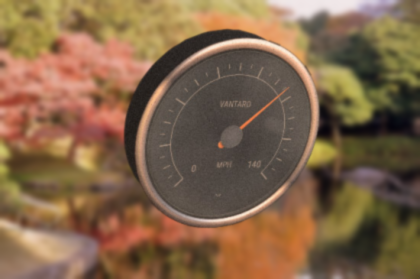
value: 95
